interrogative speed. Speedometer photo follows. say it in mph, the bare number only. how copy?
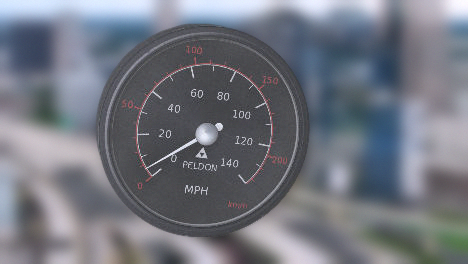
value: 5
